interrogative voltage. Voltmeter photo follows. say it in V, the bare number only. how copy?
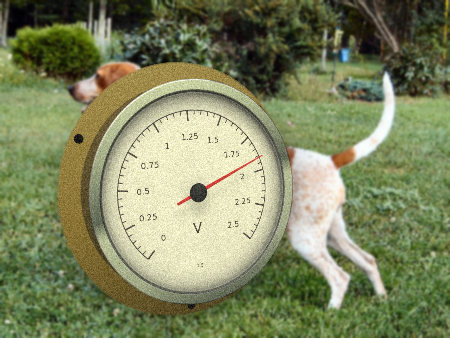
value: 1.9
